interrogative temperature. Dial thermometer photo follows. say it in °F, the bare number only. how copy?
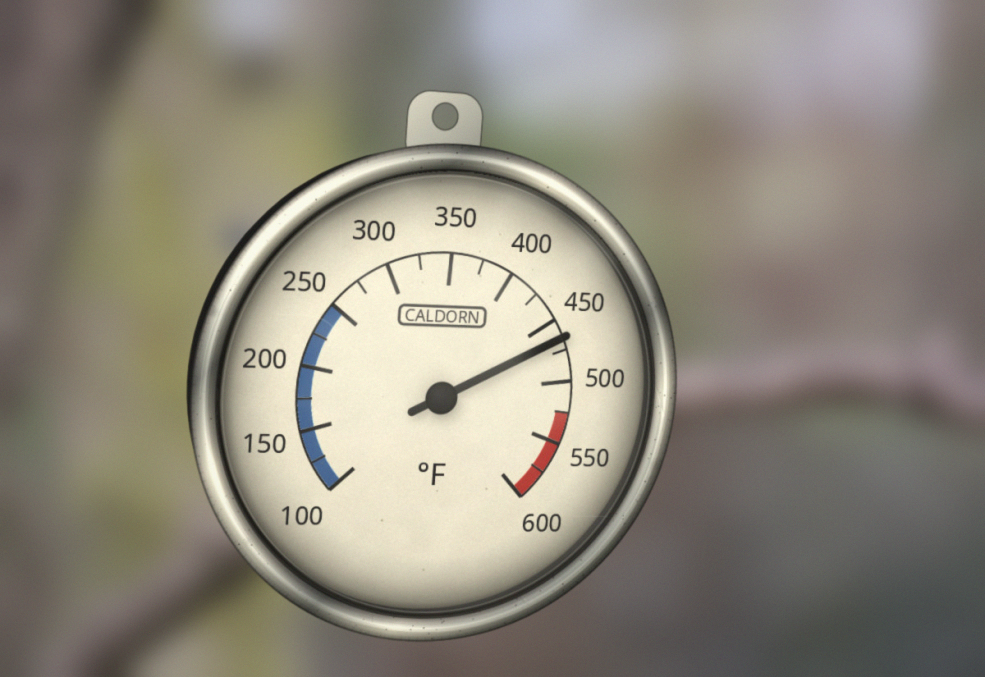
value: 462.5
